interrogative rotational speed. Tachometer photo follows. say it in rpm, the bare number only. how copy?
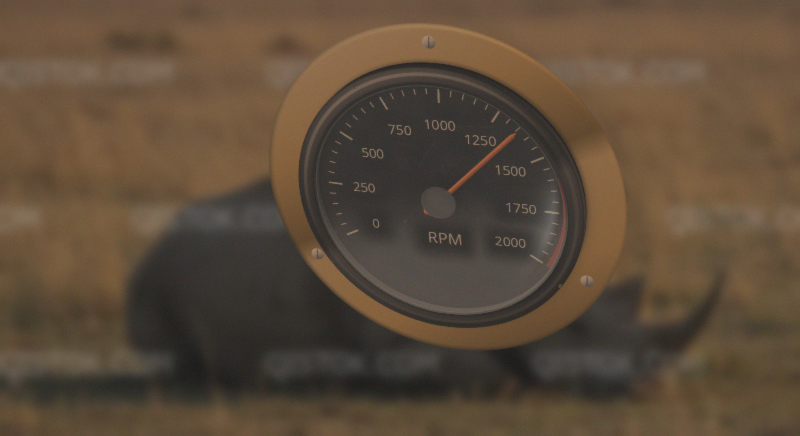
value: 1350
